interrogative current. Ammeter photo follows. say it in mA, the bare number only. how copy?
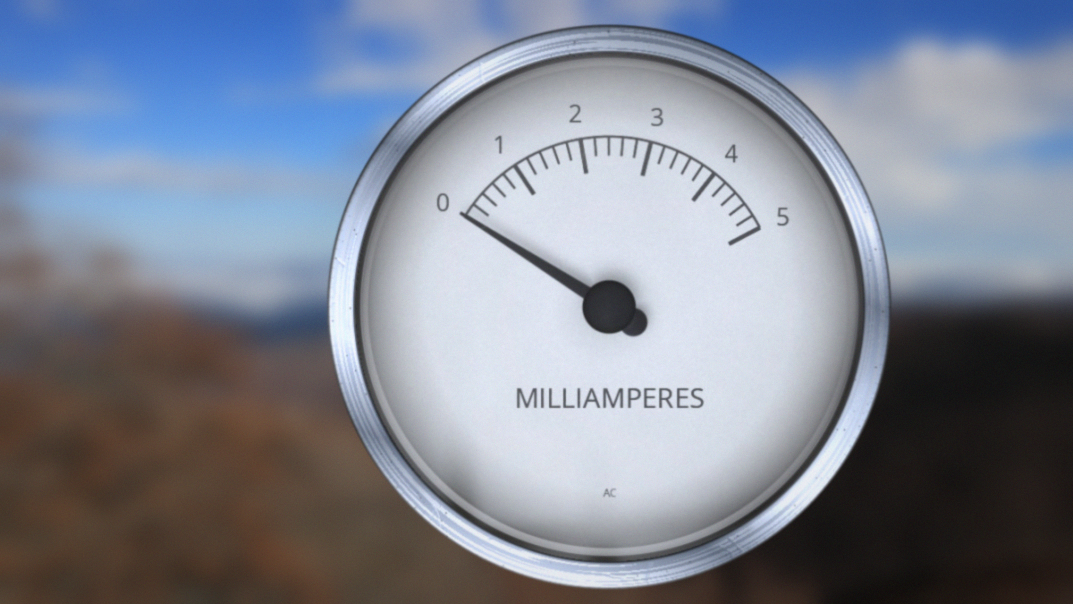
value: 0
